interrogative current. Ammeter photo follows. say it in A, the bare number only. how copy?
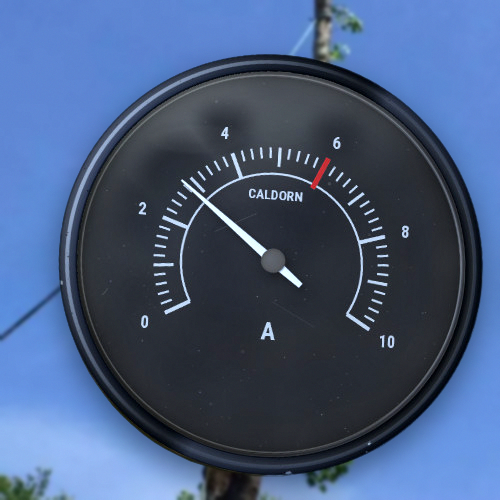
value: 2.8
